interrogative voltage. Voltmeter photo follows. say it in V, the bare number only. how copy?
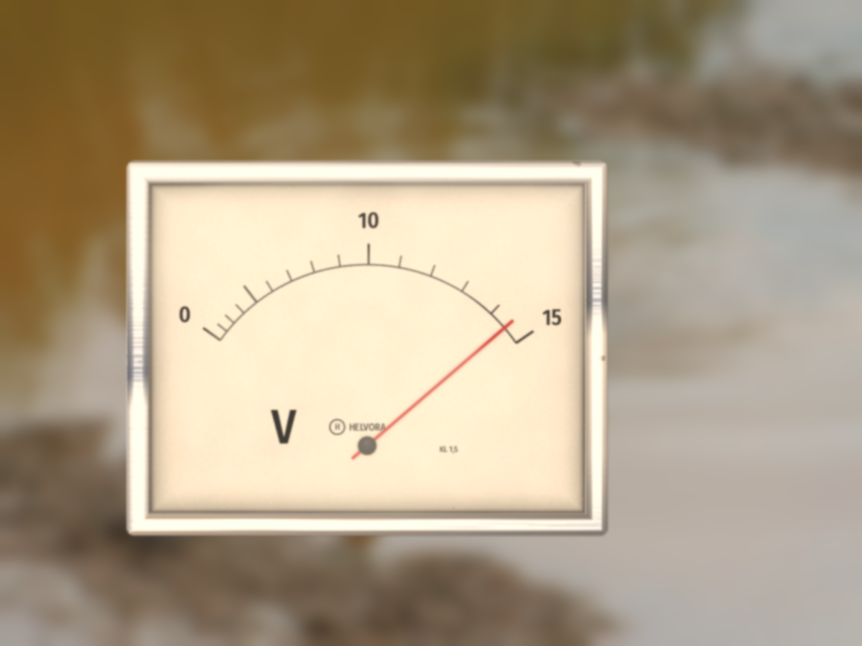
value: 14.5
